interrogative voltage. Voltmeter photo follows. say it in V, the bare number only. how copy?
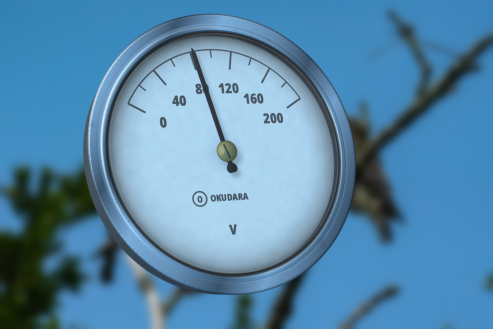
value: 80
